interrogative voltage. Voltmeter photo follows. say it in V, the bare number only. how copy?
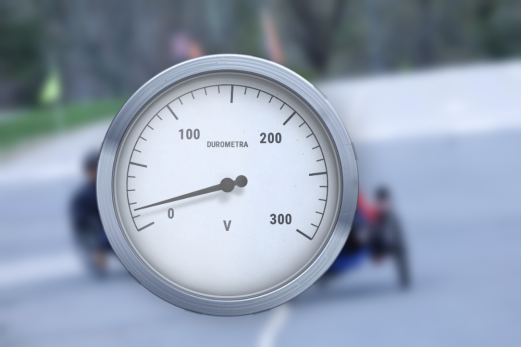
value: 15
